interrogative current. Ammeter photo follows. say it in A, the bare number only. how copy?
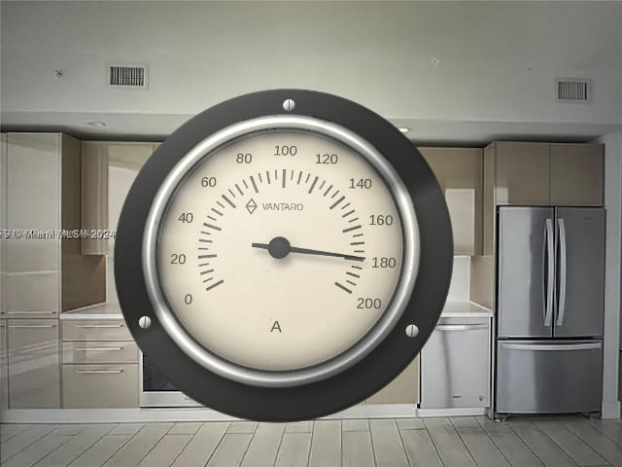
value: 180
